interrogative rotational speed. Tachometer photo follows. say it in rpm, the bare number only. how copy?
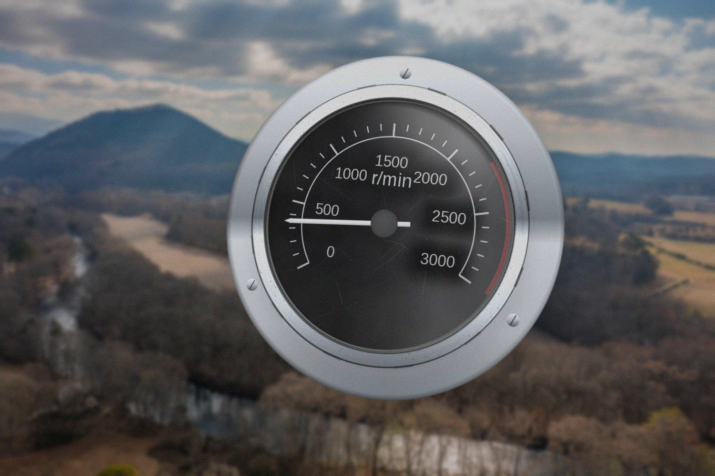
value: 350
